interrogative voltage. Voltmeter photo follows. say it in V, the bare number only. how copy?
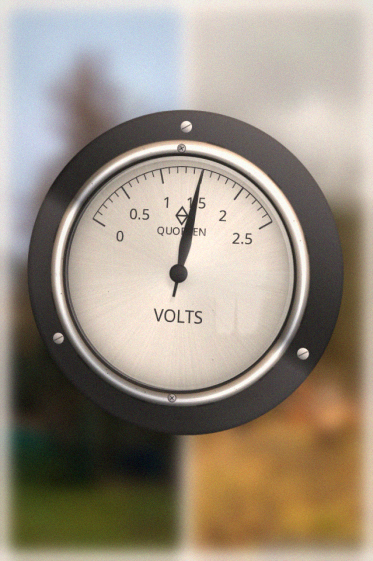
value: 1.5
